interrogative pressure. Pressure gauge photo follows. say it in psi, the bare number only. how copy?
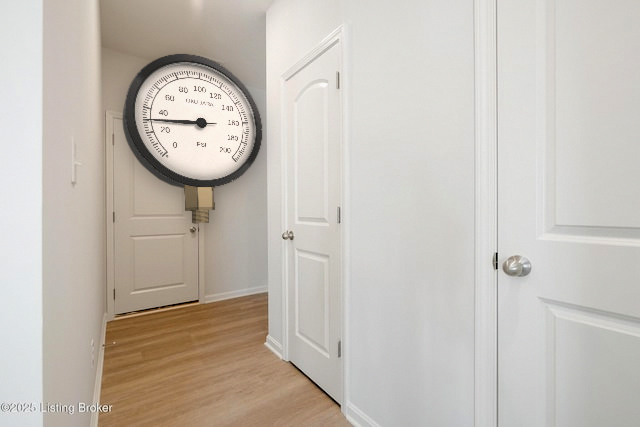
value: 30
